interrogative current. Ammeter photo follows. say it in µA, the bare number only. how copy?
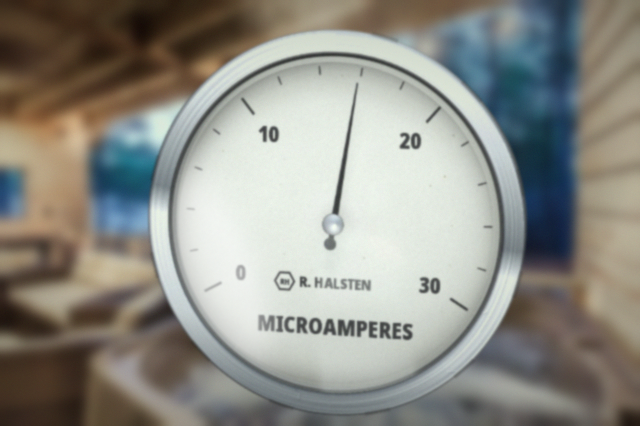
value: 16
